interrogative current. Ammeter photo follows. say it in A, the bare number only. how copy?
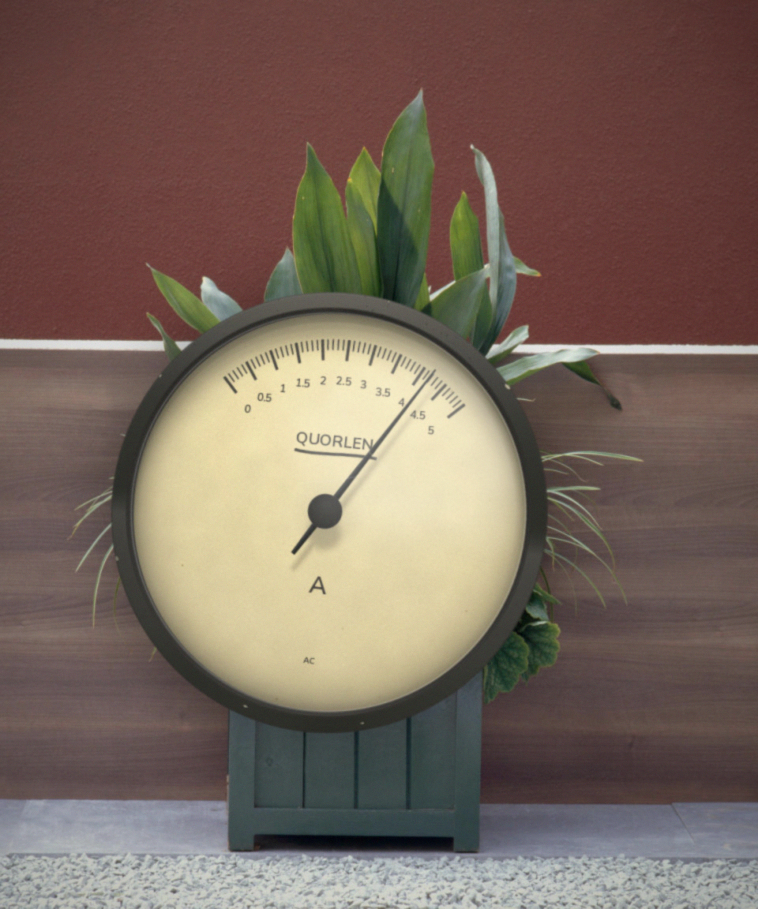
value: 4.2
